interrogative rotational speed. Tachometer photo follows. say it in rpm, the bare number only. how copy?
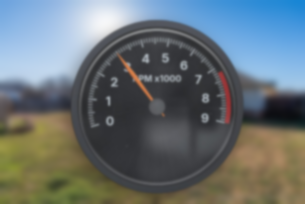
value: 3000
